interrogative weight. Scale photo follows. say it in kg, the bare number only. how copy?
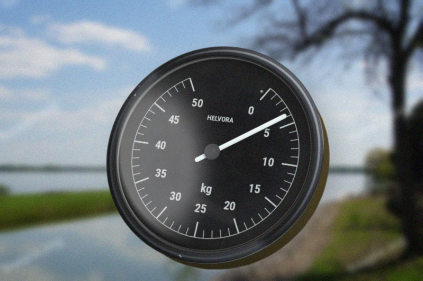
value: 4
